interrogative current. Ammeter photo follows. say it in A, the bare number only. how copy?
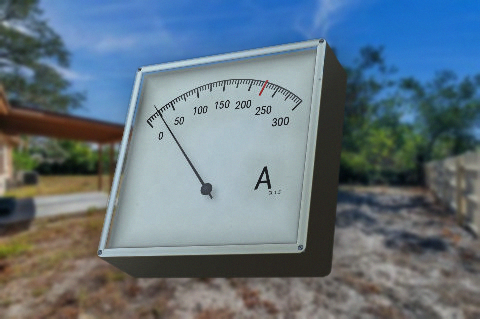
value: 25
